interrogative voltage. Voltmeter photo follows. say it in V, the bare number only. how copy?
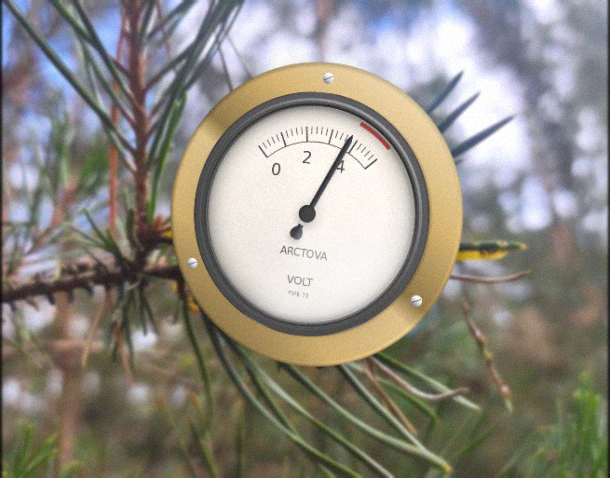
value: 3.8
